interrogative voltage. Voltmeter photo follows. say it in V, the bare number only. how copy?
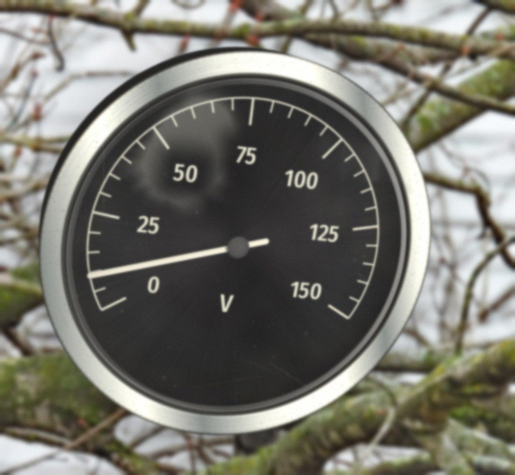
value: 10
